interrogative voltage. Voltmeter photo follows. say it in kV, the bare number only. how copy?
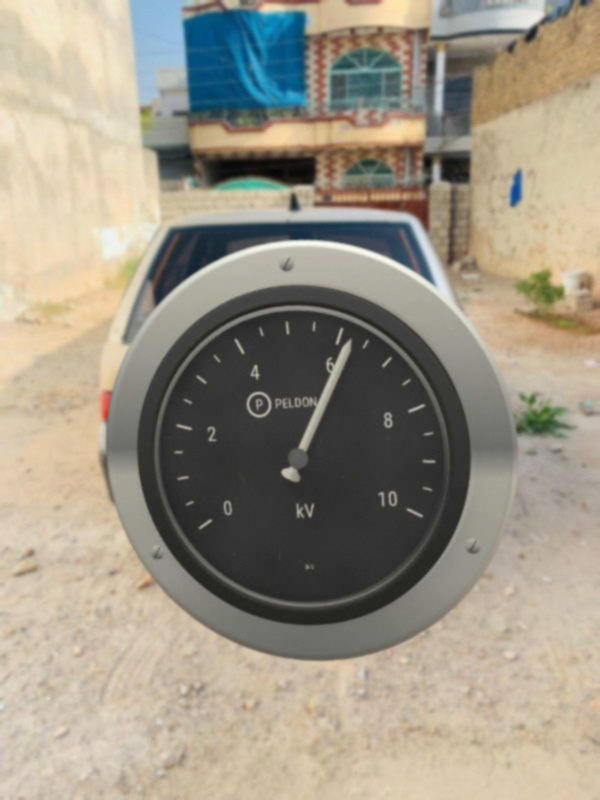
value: 6.25
